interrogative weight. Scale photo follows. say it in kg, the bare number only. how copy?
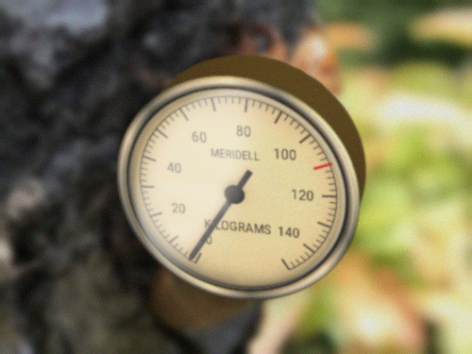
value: 2
